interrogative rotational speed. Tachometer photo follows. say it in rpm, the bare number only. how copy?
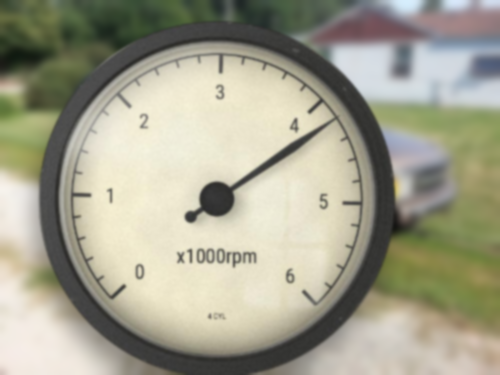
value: 4200
